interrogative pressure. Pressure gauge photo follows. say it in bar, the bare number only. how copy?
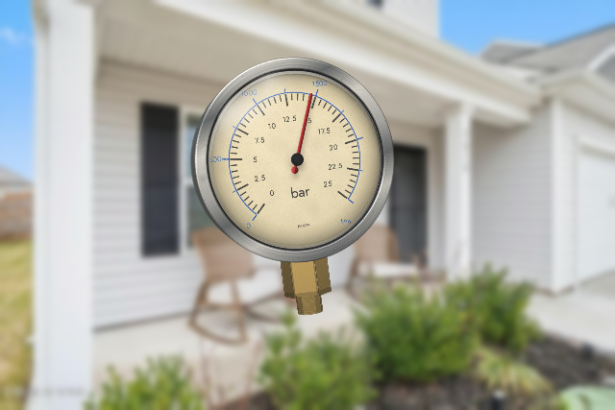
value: 14.5
